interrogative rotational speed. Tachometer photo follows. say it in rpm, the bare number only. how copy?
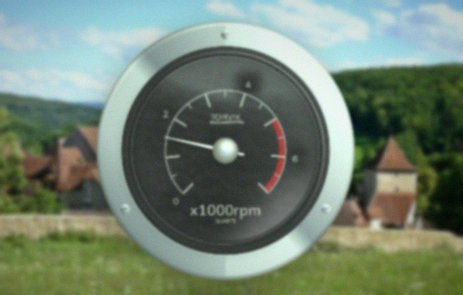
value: 1500
